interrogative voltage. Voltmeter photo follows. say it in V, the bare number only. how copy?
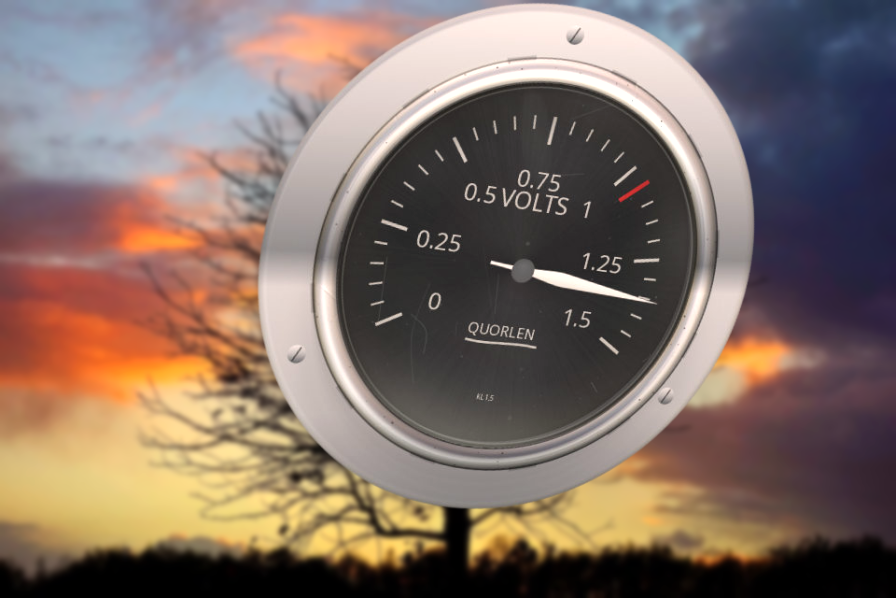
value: 1.35
